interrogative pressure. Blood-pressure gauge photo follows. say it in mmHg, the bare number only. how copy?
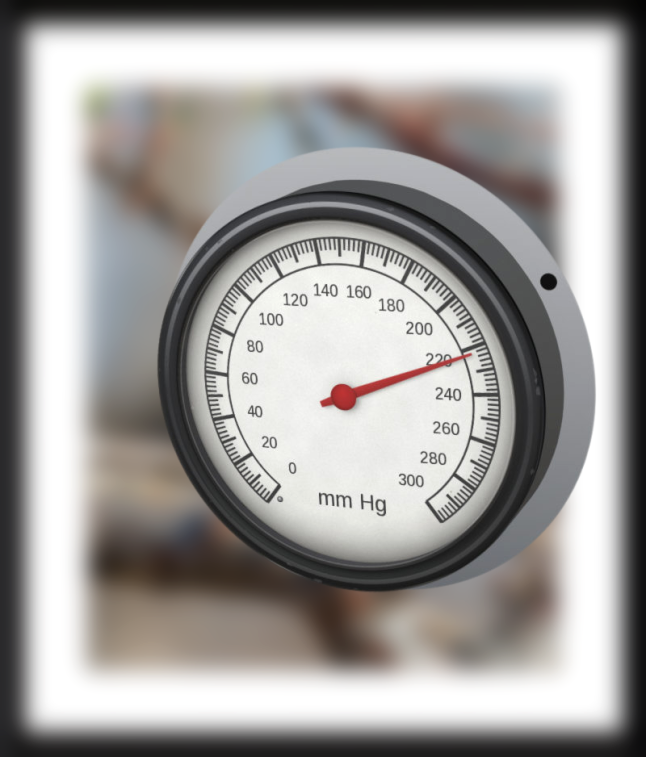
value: 222
